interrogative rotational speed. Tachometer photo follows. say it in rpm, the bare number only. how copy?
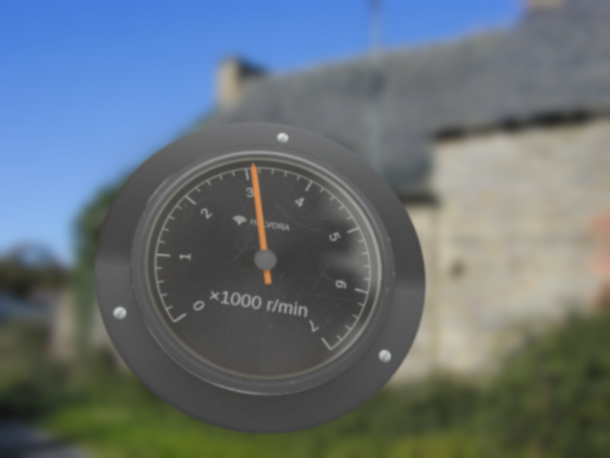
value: 3100
